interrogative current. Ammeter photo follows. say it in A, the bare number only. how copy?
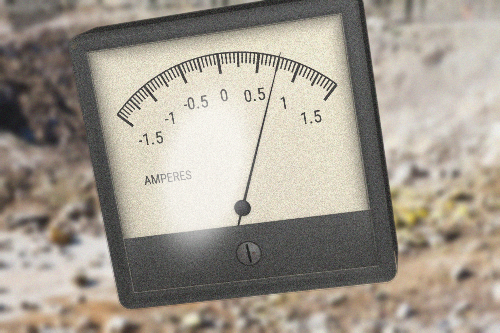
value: 0.75
